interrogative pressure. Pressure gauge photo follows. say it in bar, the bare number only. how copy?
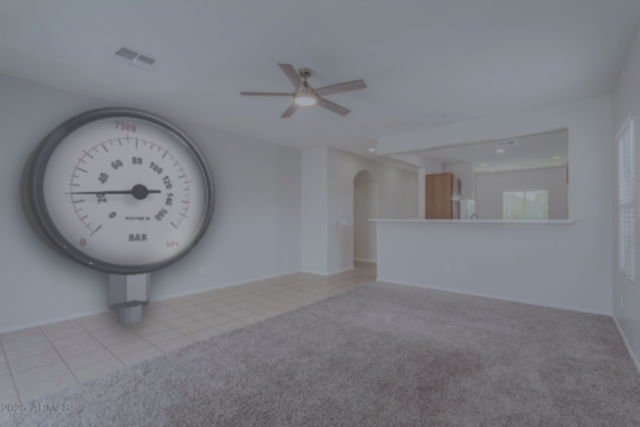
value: 25
